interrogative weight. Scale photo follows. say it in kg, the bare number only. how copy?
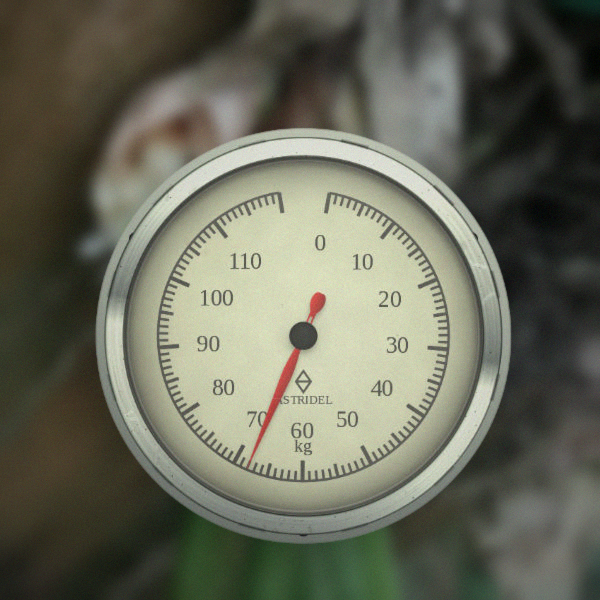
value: 68
